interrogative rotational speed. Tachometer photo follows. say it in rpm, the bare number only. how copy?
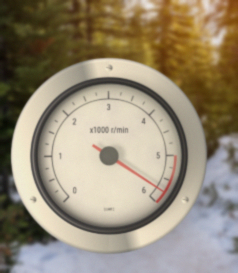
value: 5750
